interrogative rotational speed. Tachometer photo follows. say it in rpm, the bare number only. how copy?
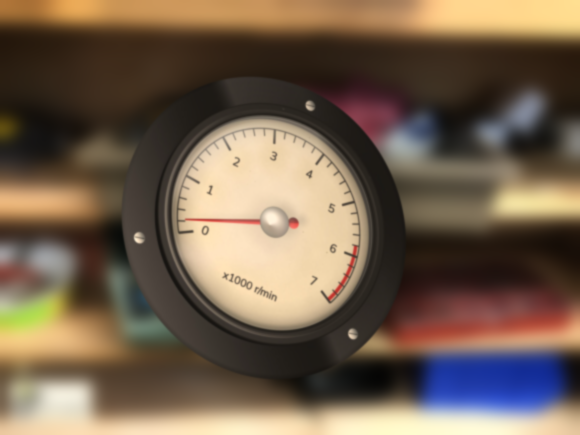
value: 200
